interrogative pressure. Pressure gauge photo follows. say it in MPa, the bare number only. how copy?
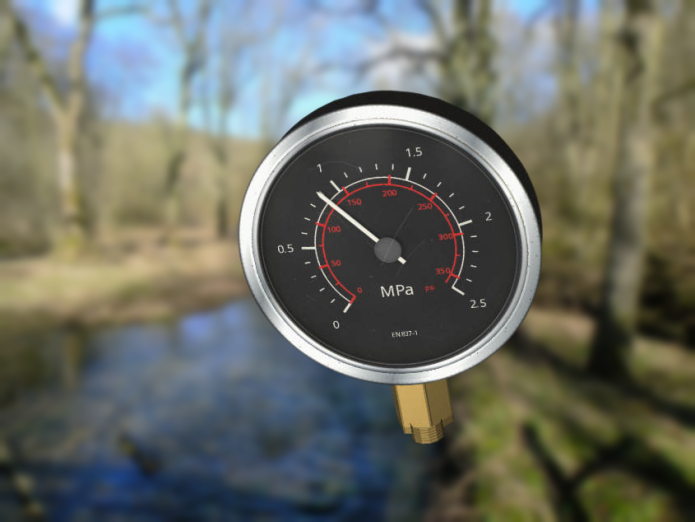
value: 0.9
